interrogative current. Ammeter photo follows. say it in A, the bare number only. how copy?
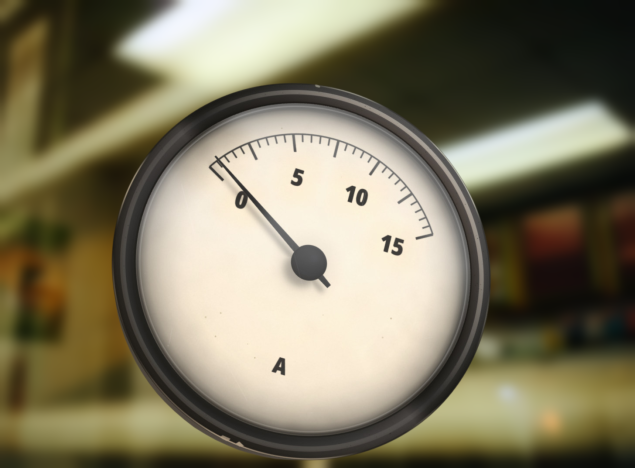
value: 0.5
